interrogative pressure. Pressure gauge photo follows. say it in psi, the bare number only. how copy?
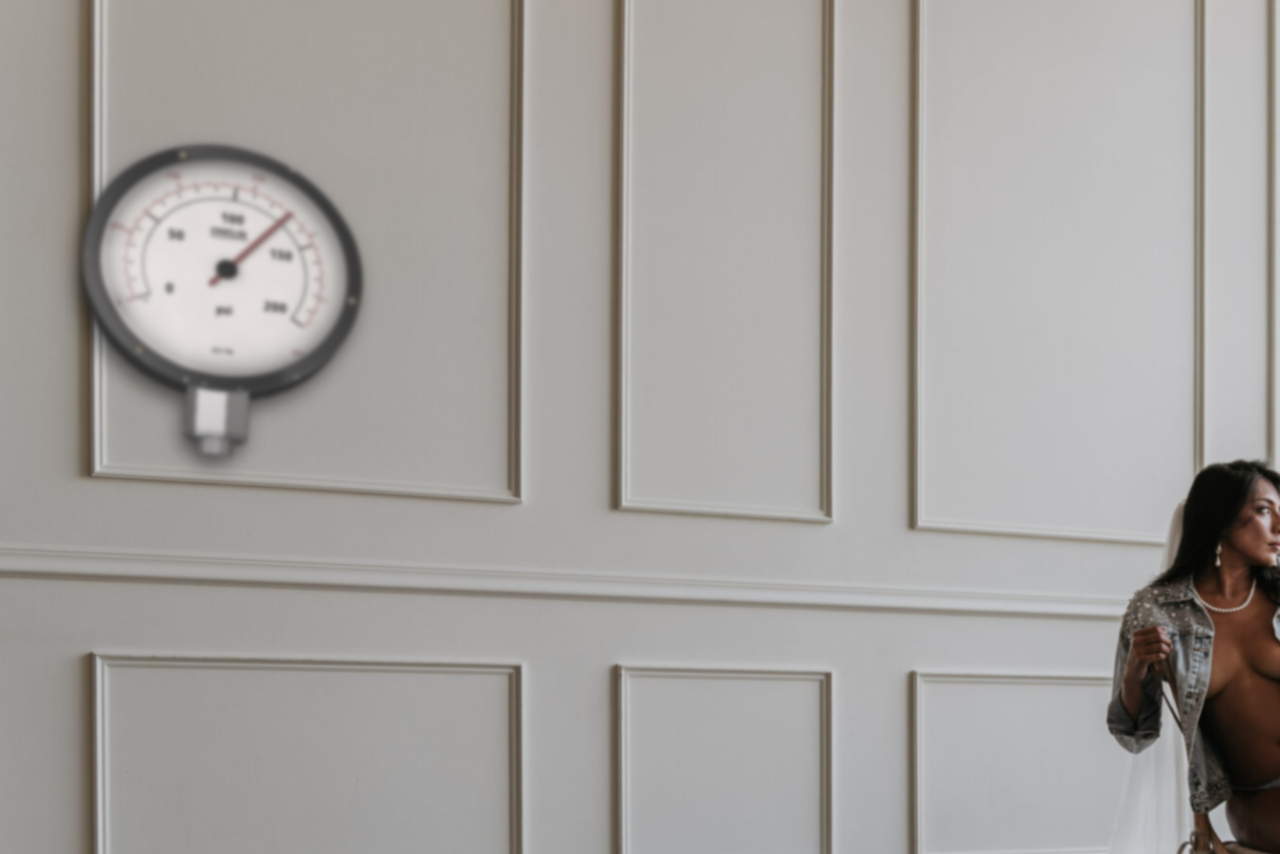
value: 130
